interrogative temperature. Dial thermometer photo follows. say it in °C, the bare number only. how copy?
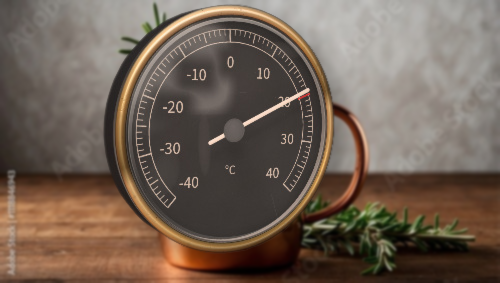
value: 20
